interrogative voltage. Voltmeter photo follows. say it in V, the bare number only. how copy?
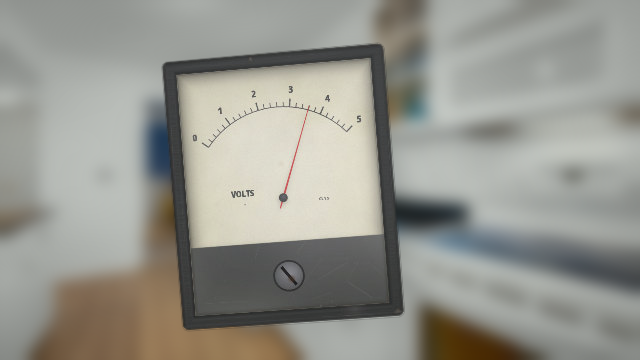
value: 3.6
